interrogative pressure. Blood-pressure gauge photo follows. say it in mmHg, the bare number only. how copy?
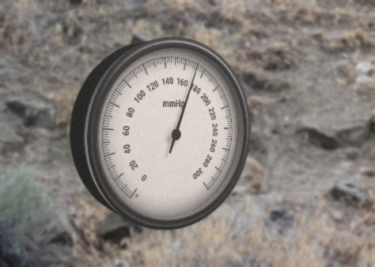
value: 170
